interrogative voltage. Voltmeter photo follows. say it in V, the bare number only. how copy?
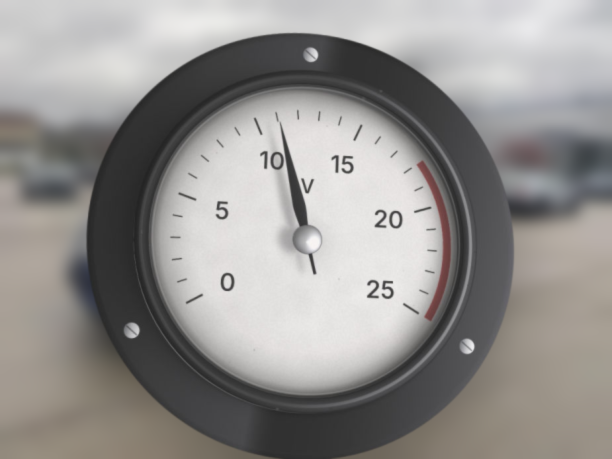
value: 11
